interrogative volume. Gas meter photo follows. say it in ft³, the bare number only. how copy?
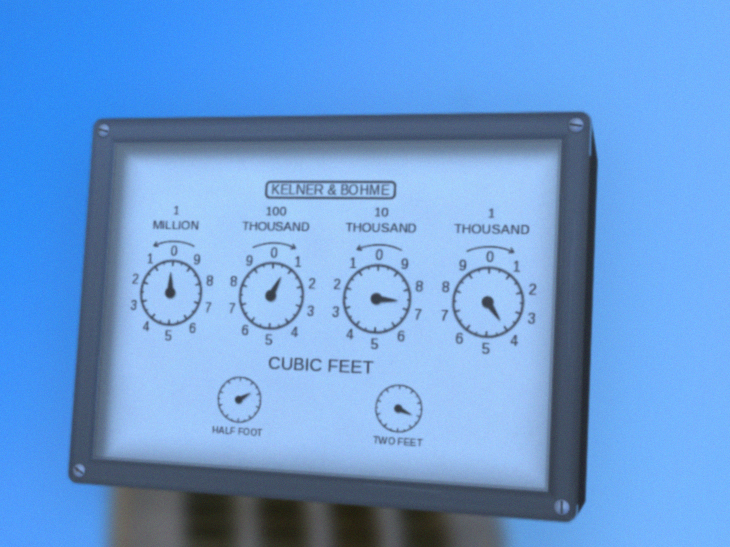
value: 7400
